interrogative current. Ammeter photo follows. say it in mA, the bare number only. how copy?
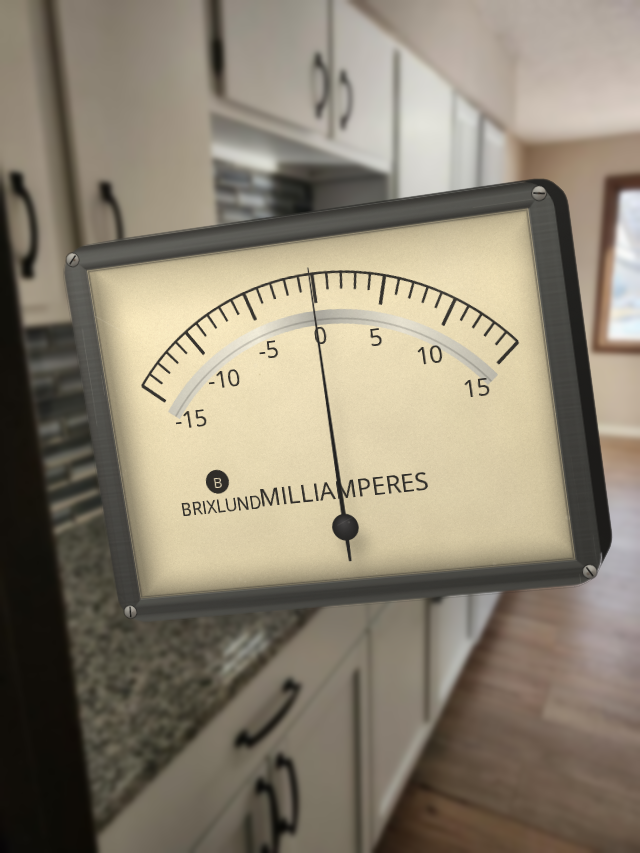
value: 0
